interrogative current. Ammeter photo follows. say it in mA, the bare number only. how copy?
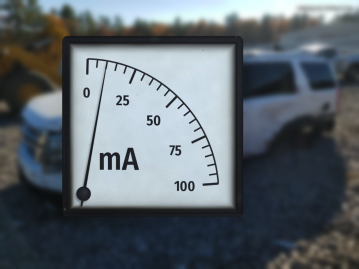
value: 10
